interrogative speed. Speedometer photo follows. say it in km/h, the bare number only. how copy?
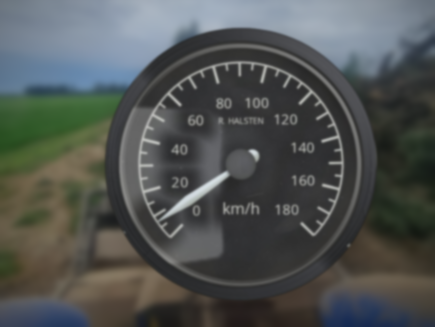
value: 7.5
